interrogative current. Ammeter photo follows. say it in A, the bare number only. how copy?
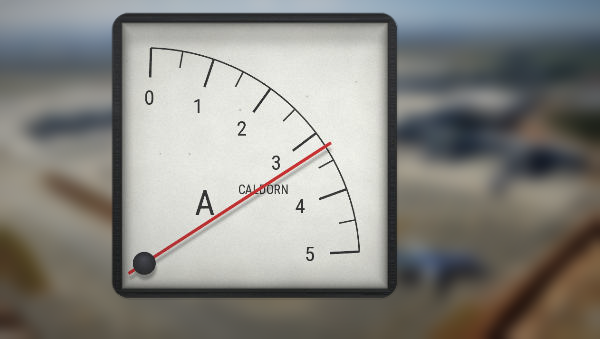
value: 3.25
